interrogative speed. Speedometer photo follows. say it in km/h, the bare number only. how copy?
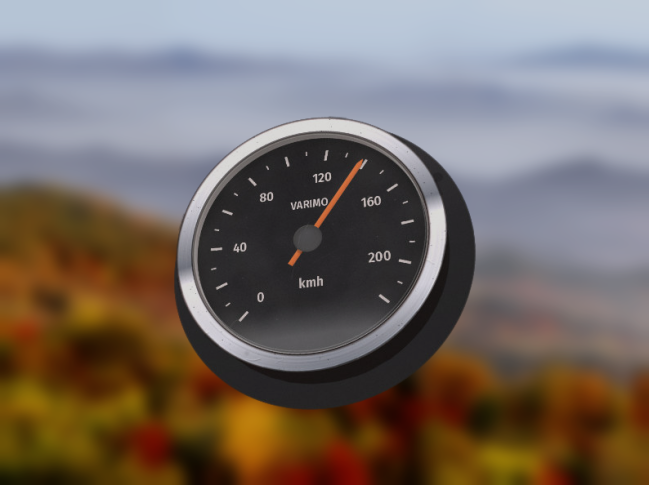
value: 140
